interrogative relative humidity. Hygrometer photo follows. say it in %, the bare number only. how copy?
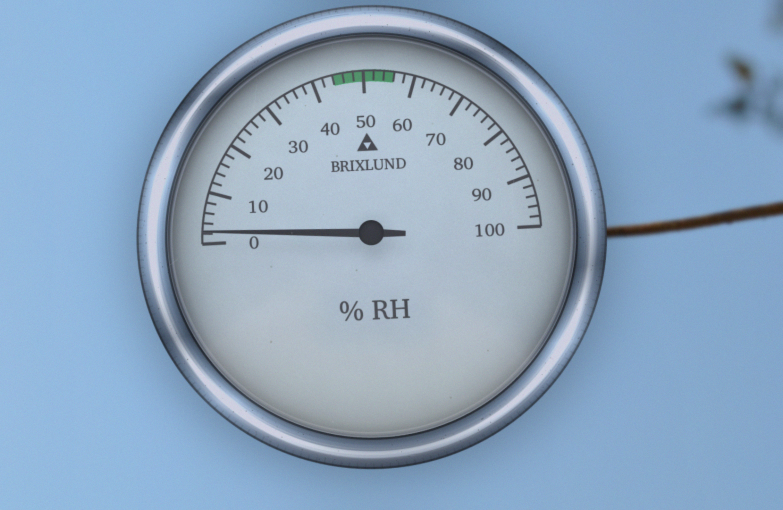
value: 2
